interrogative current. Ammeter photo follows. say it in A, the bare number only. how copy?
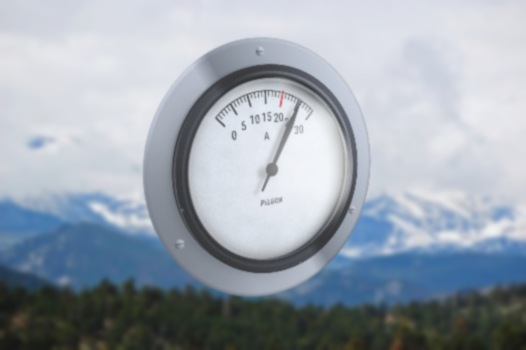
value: 25
